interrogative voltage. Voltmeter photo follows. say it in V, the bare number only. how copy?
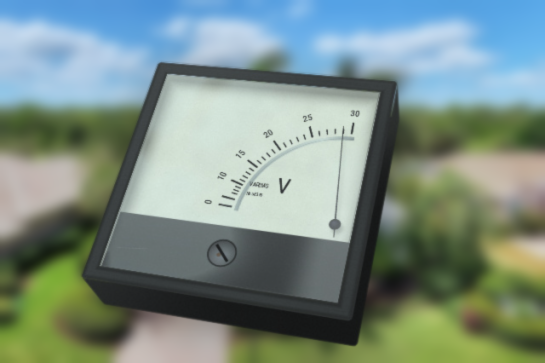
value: 29
